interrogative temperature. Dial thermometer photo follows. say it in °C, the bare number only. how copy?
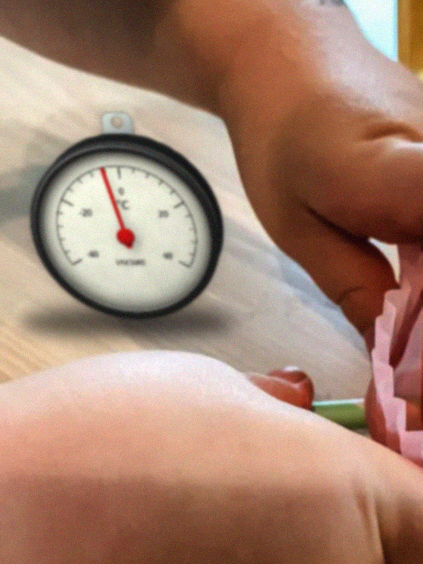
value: -4
